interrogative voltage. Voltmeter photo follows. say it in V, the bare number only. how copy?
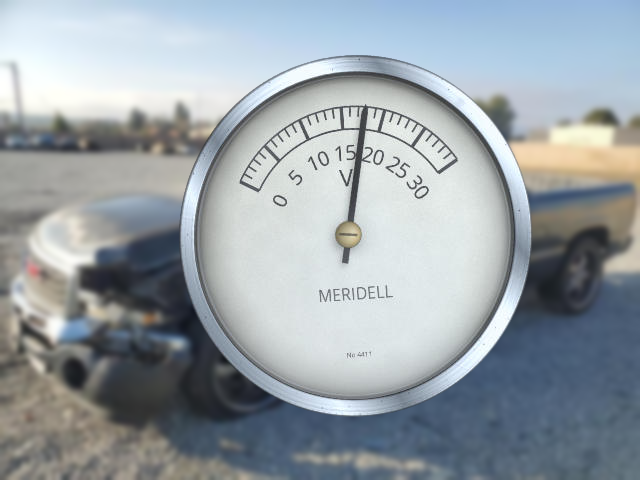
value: 18
